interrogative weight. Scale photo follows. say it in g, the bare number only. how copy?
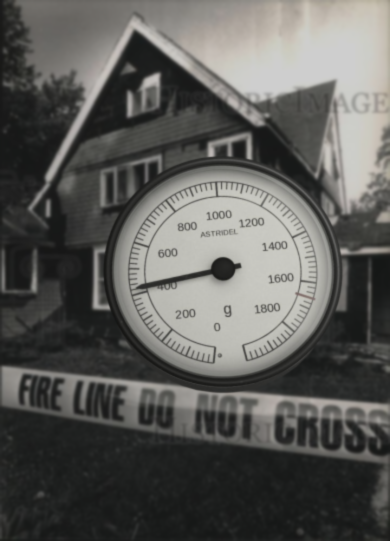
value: 420
